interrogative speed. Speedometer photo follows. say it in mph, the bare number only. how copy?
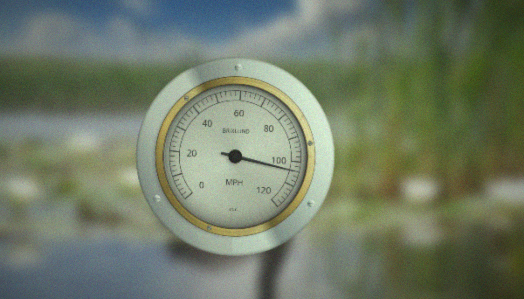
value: 104
